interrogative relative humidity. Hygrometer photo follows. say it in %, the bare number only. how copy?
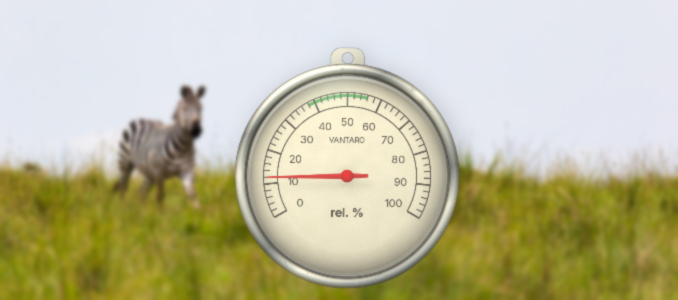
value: 12
